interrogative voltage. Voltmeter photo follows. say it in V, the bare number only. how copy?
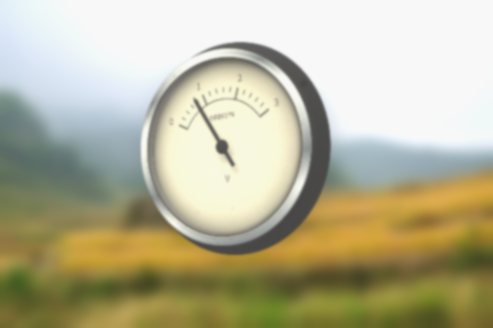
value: 0.8
